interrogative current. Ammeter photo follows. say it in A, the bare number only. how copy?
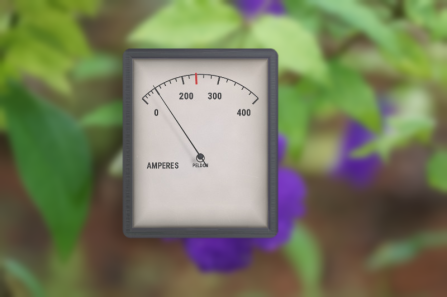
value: 100
